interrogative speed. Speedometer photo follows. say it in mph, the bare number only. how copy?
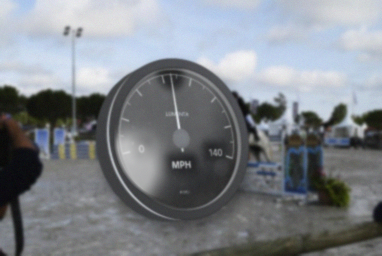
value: 65
